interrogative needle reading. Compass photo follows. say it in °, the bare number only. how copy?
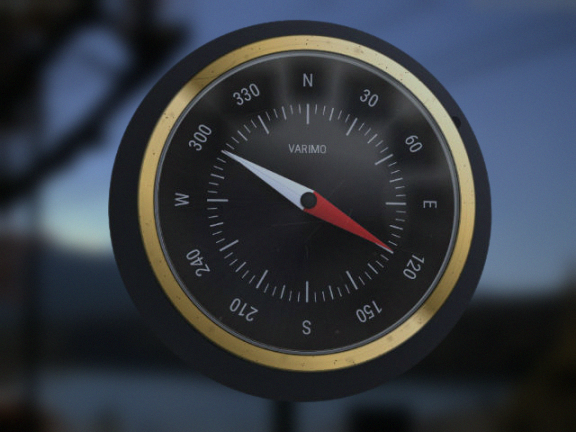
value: 120
